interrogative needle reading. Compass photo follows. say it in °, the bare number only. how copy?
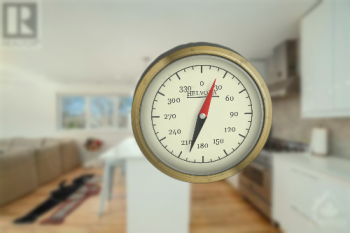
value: 20
